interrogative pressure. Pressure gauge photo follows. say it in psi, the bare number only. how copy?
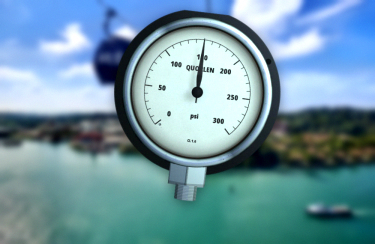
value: 150
